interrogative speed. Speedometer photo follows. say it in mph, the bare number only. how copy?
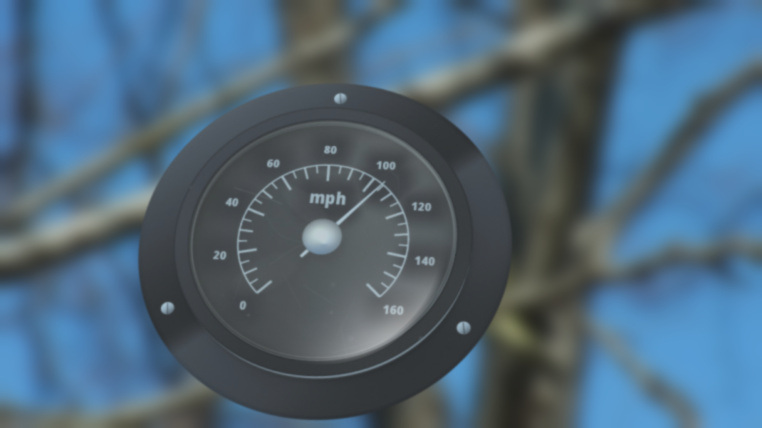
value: 105
